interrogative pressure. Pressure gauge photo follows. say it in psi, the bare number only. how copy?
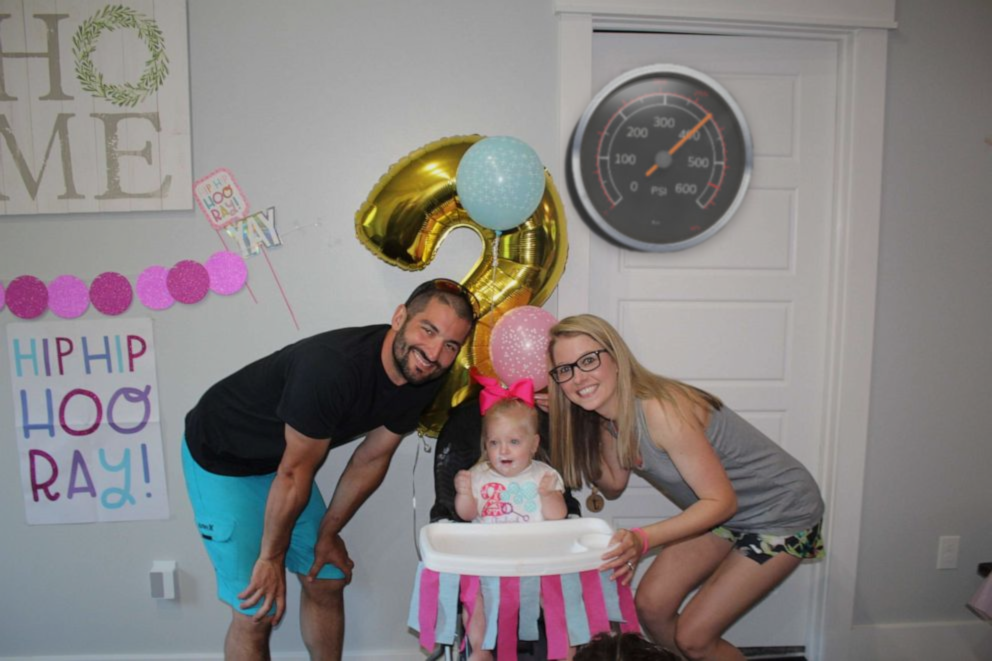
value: 400
